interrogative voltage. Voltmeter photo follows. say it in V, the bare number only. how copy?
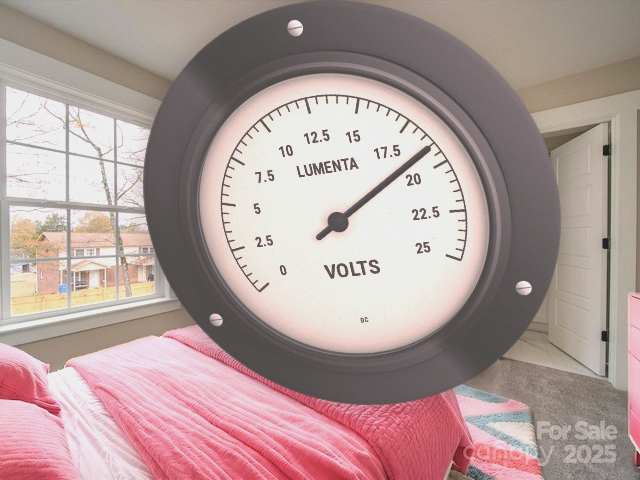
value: 19
